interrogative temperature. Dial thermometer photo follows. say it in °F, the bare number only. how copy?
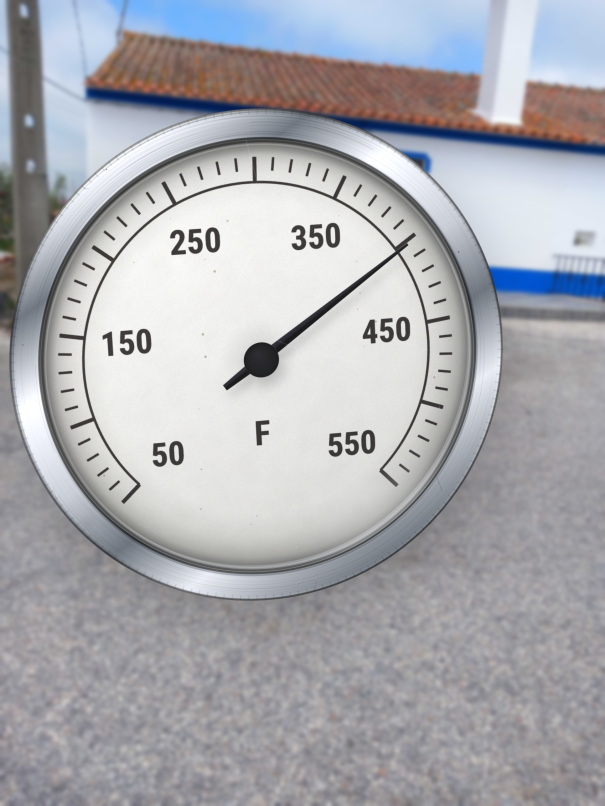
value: 400
